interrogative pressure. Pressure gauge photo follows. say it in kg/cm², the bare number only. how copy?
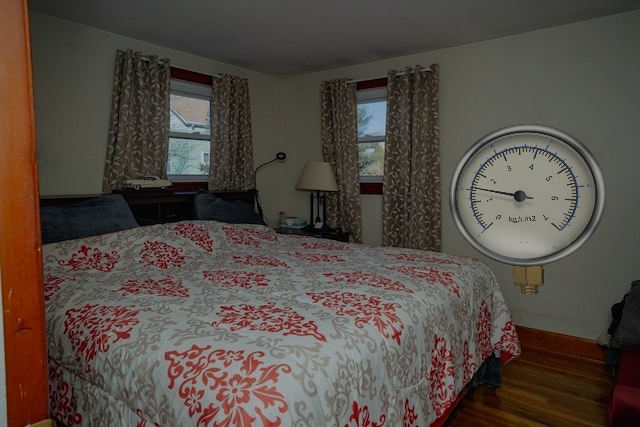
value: 1.5
